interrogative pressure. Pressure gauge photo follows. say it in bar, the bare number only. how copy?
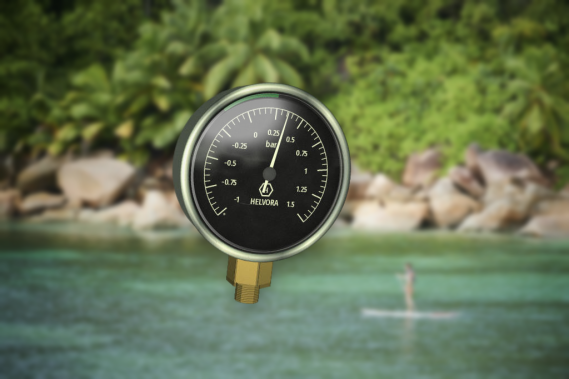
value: 0.35
